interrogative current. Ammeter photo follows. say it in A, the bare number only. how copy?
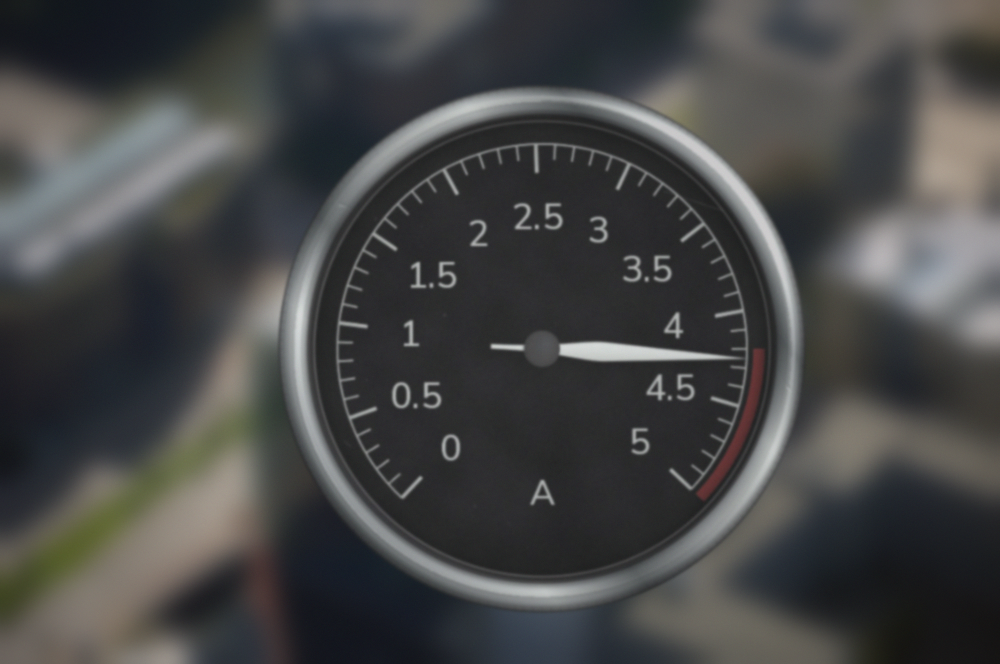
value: 4.25
